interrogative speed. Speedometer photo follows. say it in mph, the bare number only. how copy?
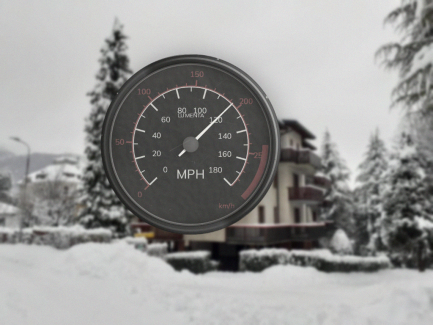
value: 120
